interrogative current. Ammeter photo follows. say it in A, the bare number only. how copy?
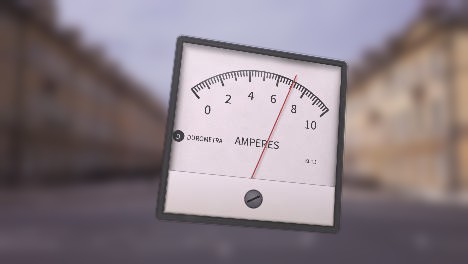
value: 7
